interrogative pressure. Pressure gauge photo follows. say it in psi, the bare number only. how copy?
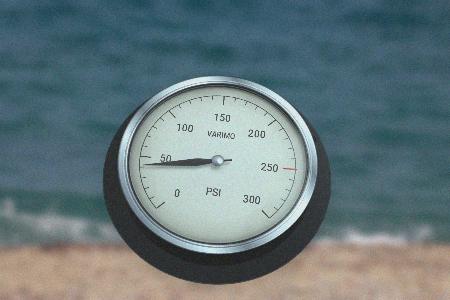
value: 40
